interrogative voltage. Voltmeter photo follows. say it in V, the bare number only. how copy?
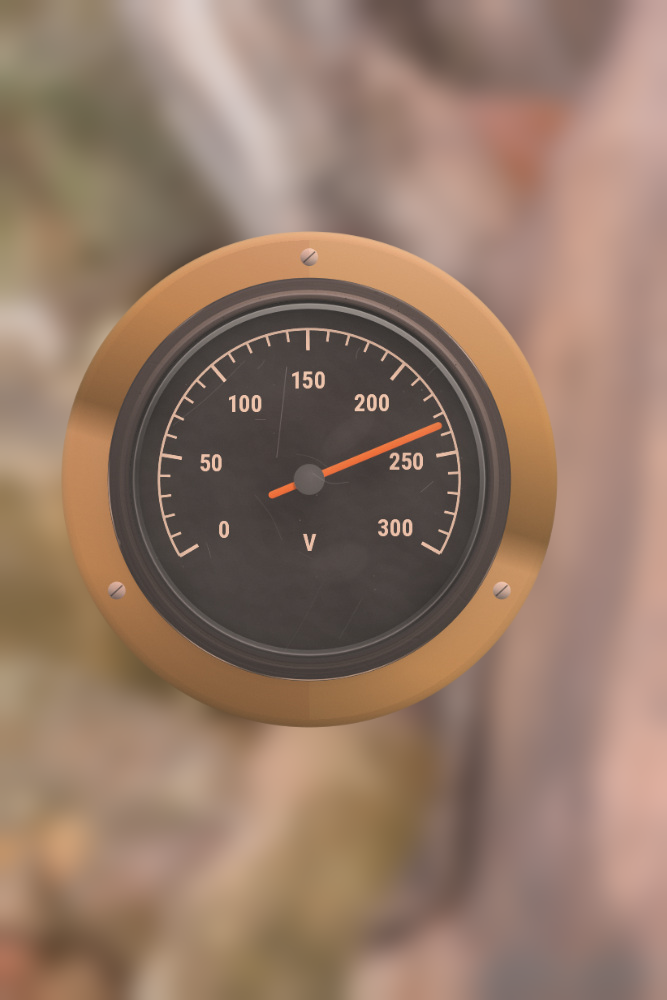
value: 235
